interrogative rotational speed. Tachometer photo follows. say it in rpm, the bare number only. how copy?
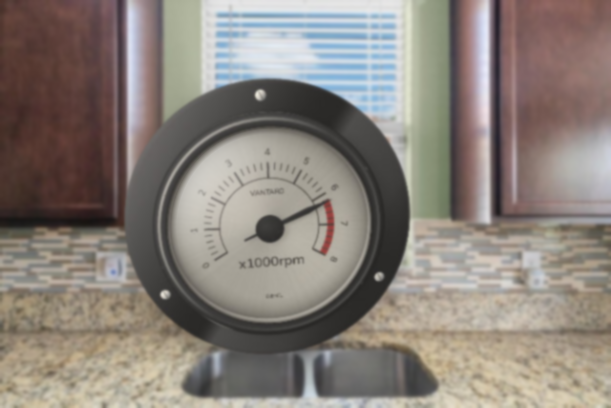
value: 6200
